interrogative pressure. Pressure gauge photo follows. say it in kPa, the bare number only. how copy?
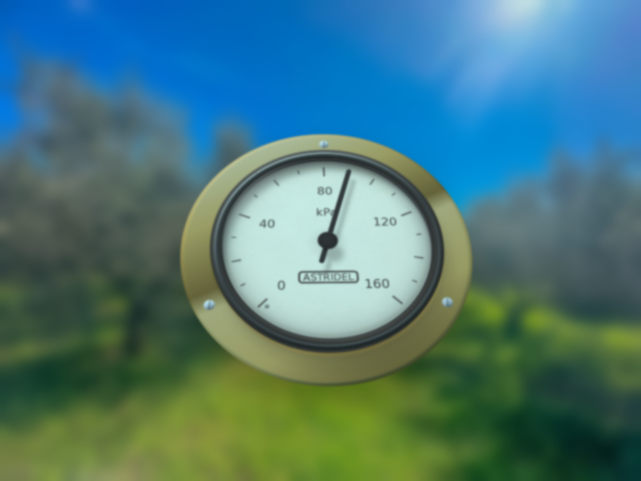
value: 90
